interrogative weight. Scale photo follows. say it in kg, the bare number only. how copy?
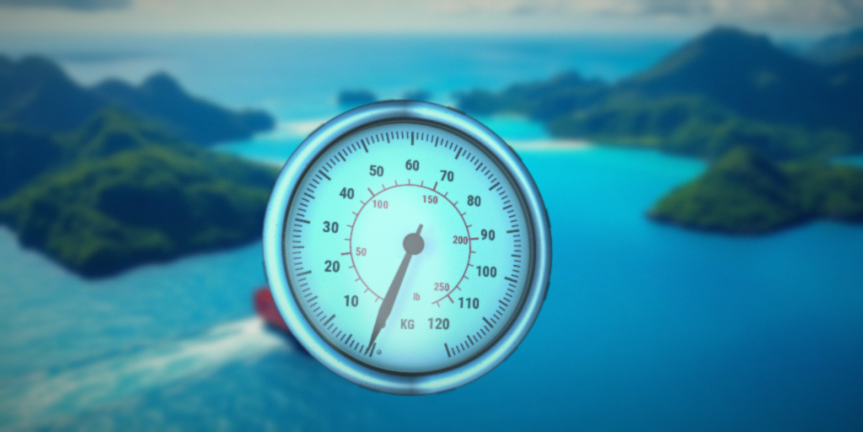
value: 1
